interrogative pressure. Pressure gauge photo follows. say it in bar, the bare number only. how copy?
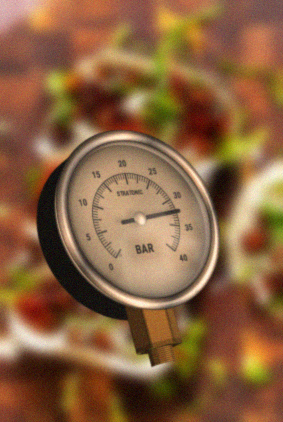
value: 32.5
